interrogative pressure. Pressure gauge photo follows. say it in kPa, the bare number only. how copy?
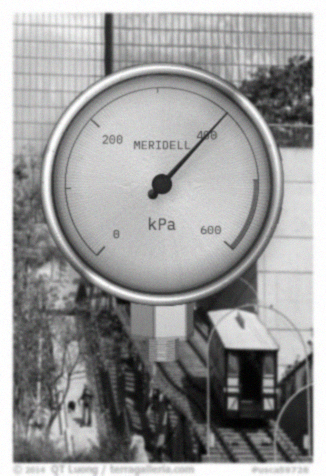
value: 400
